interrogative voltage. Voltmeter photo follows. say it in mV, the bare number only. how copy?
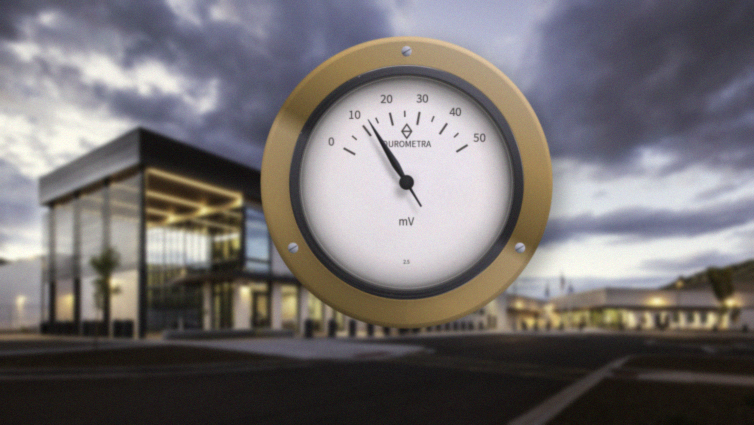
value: 12.5
